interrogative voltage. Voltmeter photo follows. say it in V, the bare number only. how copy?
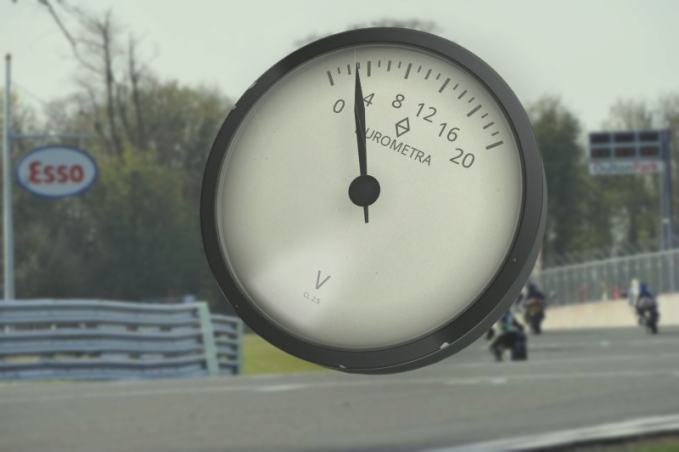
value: 3
